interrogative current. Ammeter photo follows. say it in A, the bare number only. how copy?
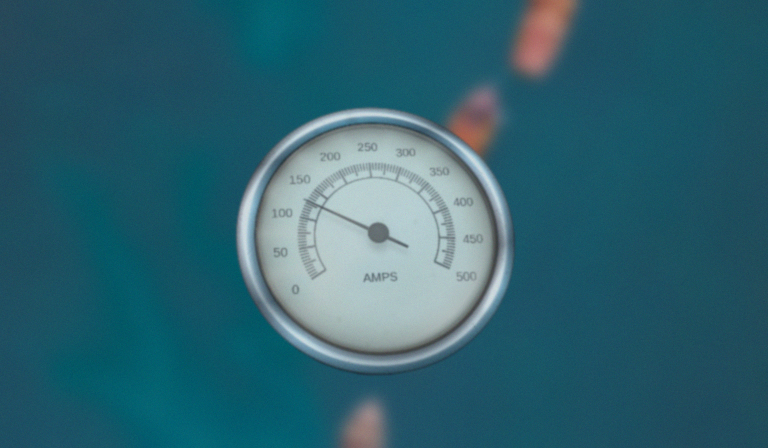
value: 125
